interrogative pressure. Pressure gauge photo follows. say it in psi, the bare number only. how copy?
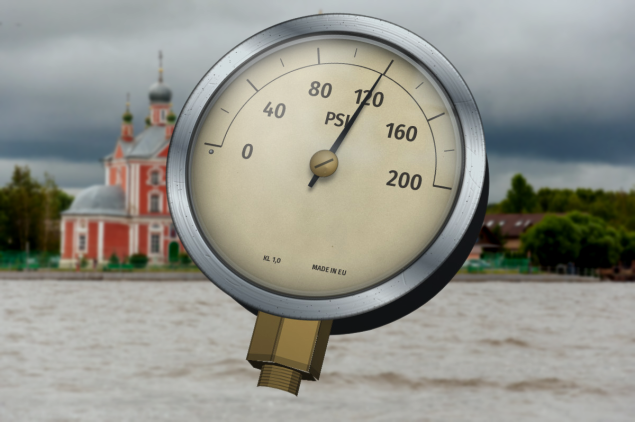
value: 120
